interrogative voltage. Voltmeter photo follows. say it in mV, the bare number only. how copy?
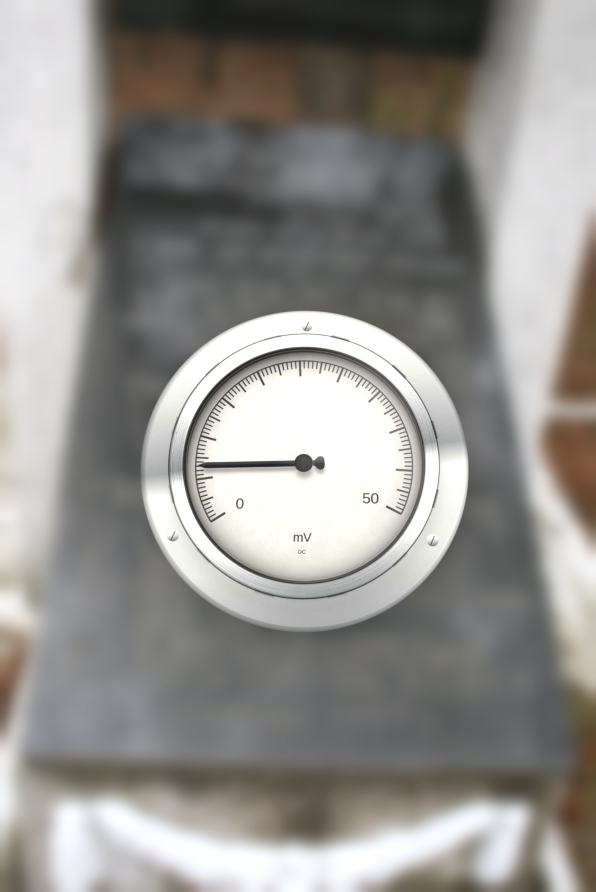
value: 6.5
